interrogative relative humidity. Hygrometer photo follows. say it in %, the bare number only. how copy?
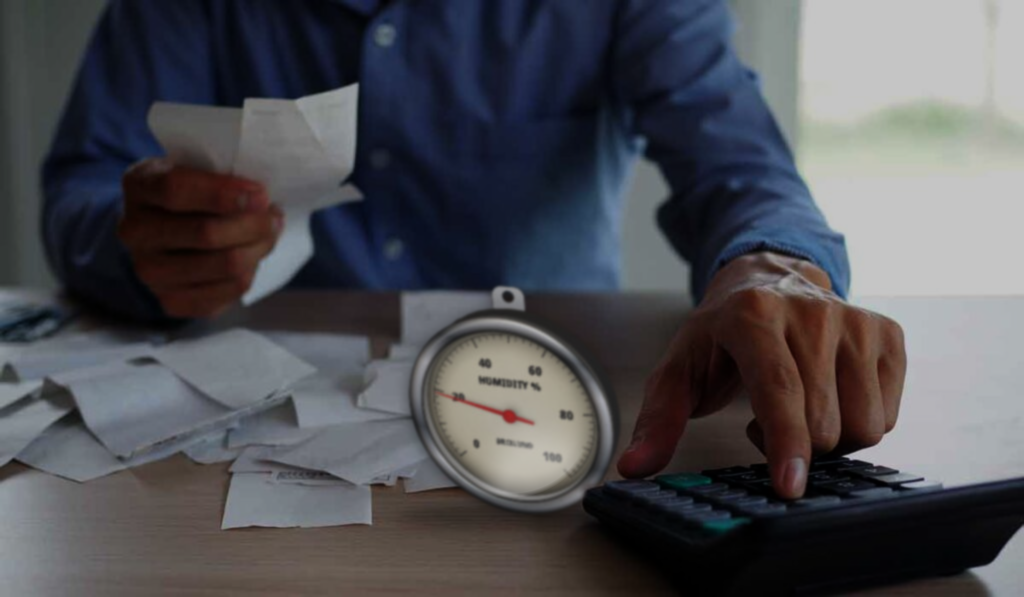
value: 20
